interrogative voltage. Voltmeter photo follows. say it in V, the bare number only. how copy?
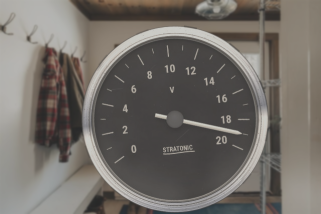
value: 19
